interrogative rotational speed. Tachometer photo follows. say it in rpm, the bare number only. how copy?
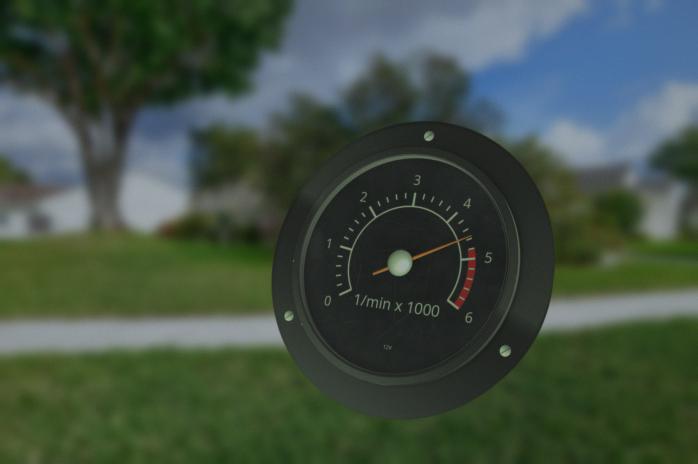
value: 4600
